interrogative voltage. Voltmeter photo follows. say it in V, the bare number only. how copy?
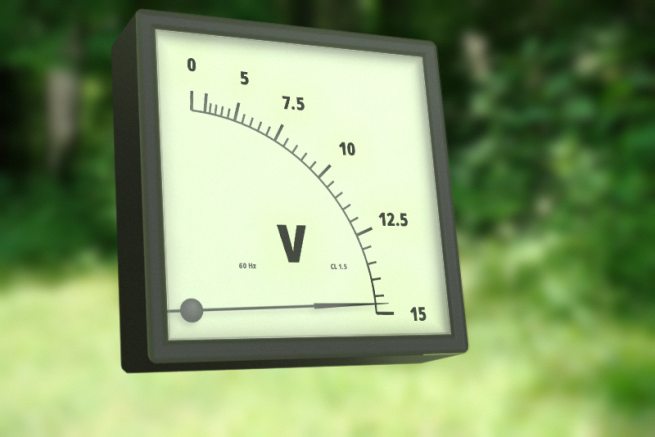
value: 14.75
